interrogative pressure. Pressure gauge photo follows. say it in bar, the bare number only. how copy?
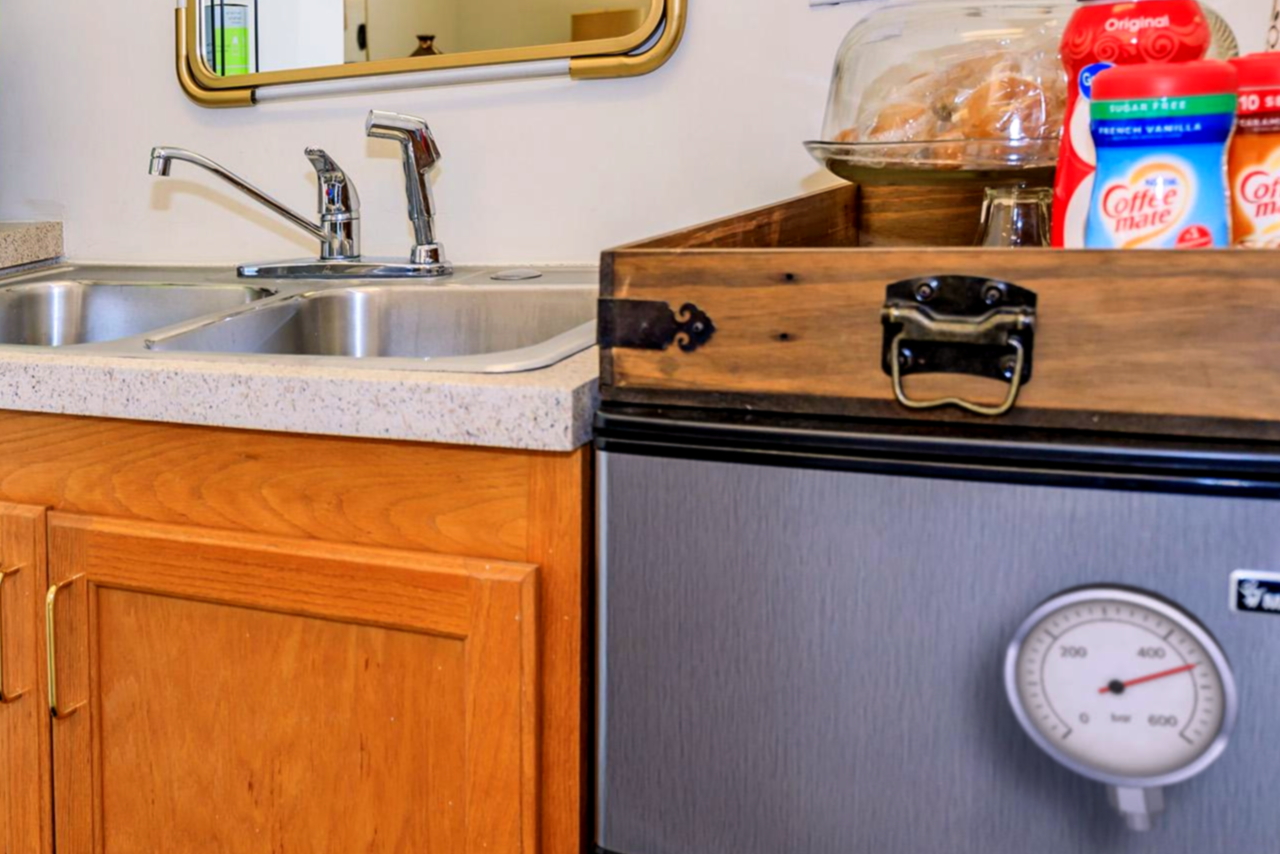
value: 460
